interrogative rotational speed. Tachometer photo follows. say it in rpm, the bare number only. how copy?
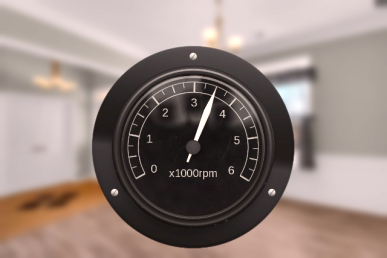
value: 3500
